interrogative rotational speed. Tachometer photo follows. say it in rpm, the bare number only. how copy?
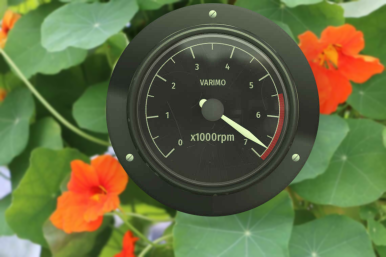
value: 6750
